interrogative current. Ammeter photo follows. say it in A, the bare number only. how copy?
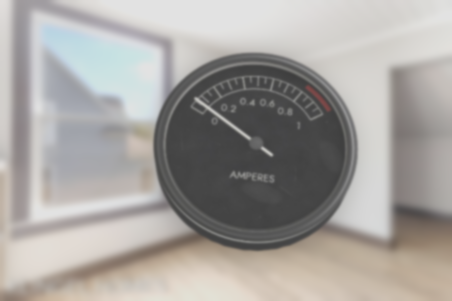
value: 0.05
